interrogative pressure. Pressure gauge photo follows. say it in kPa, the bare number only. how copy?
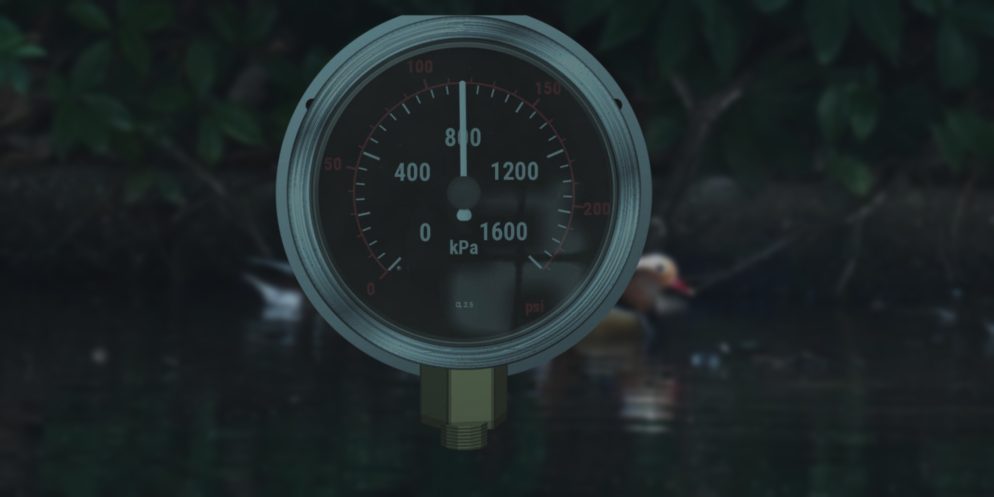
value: 800
